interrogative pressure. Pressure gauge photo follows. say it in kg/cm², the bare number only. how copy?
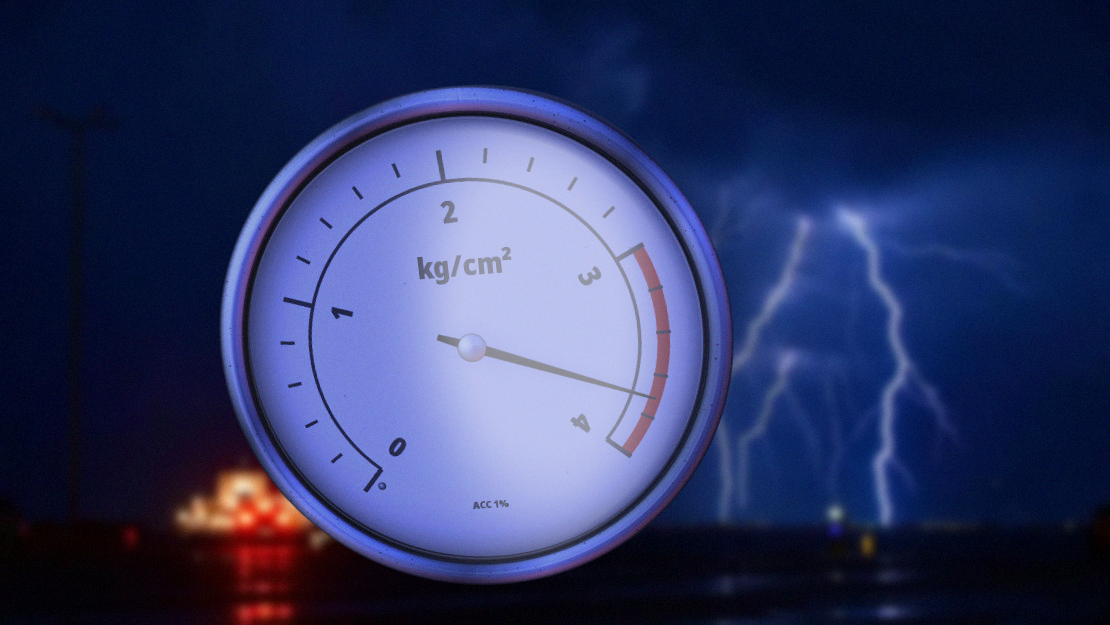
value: 3.7
